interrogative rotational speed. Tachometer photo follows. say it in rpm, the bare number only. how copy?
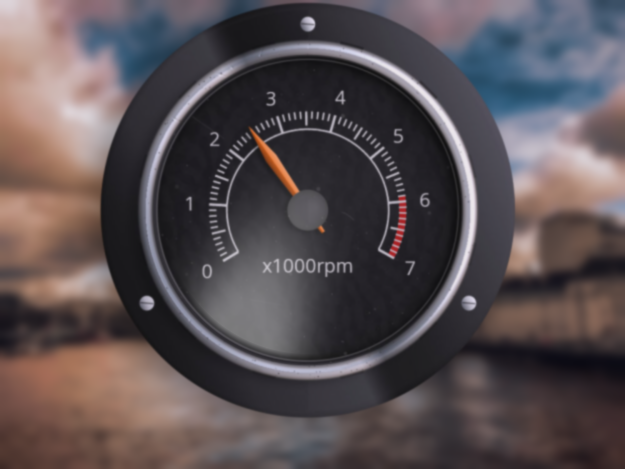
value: 2500
